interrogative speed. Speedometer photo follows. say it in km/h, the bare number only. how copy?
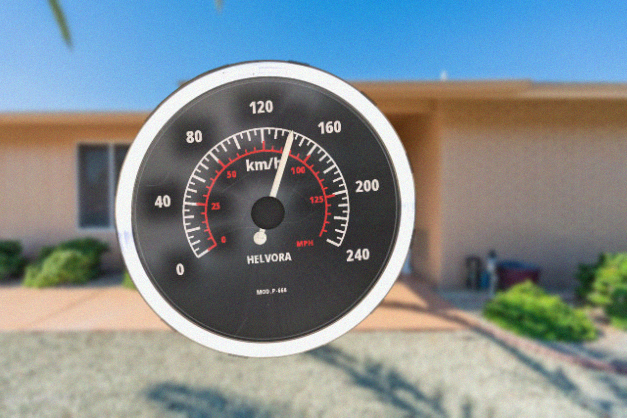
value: 140
